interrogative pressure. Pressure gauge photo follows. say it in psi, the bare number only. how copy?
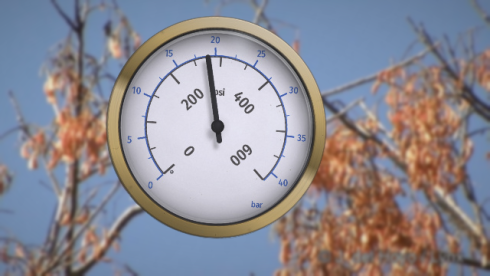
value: 275
